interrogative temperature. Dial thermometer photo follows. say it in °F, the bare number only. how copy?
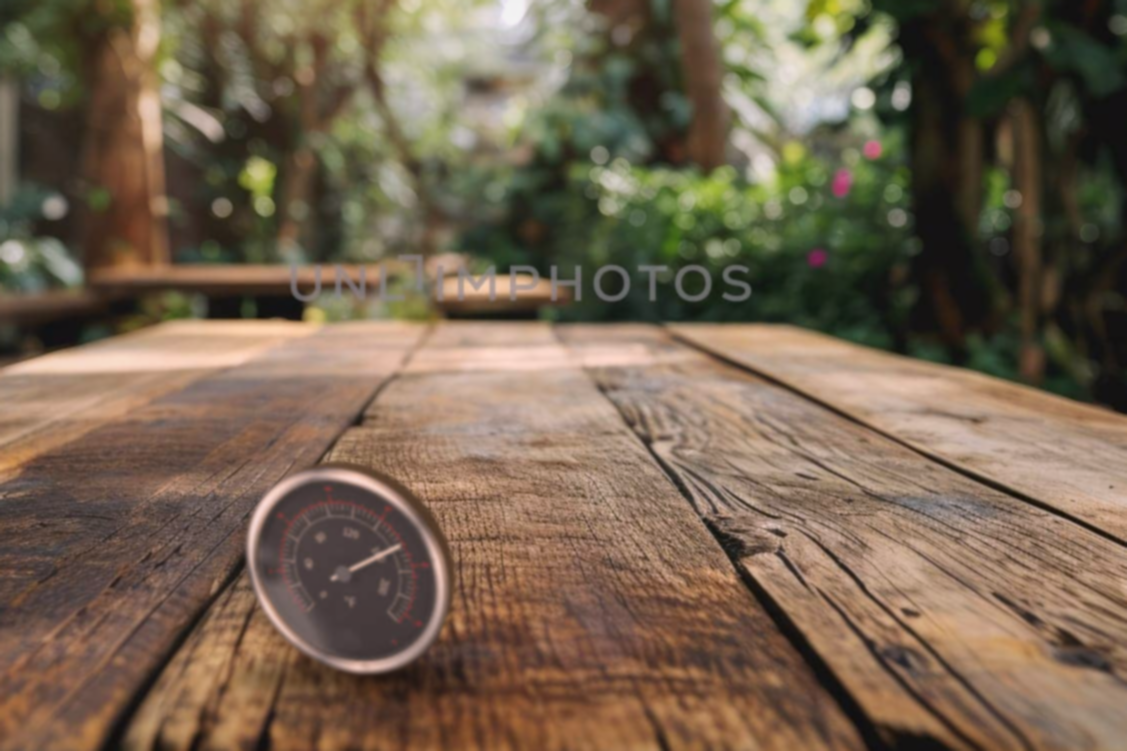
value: 160
